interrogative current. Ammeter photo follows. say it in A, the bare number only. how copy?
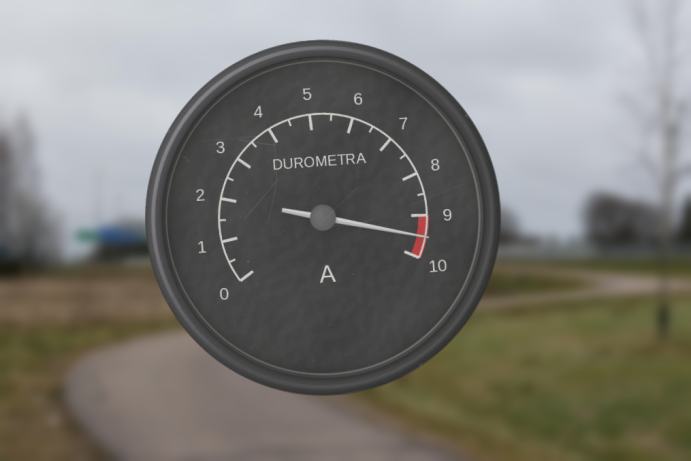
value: 9.5
